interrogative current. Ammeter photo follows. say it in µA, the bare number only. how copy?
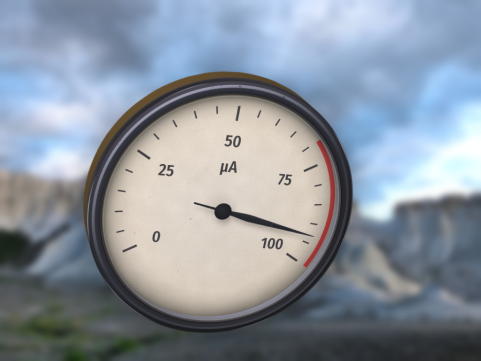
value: 92.5
